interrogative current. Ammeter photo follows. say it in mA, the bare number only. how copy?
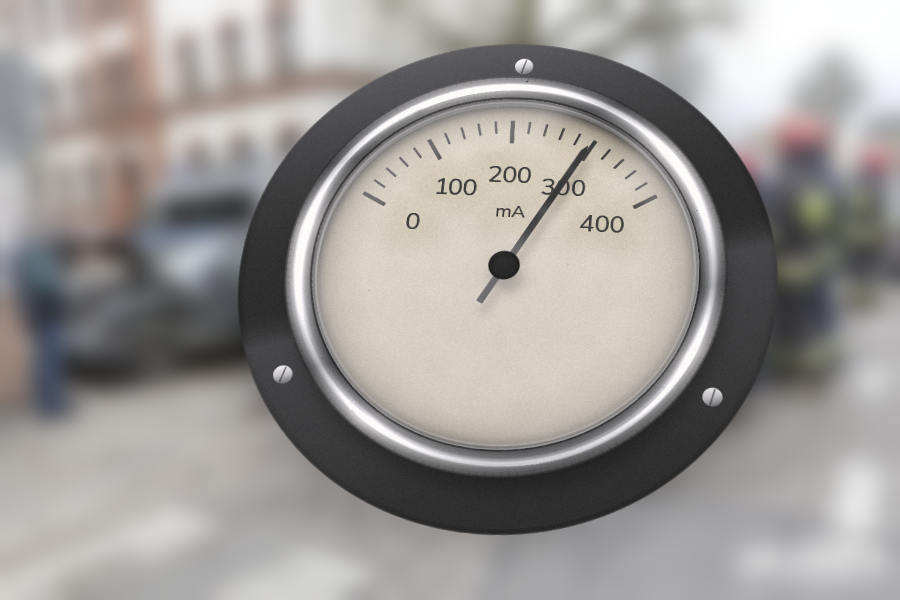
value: 300
